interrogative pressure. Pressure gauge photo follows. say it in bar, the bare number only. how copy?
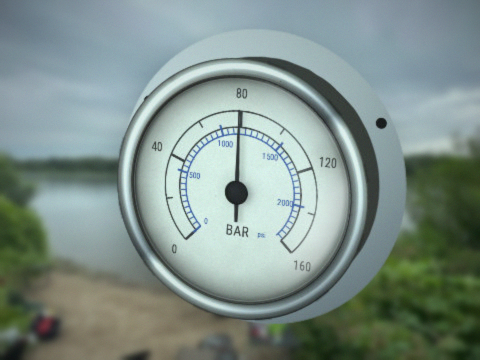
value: 80
